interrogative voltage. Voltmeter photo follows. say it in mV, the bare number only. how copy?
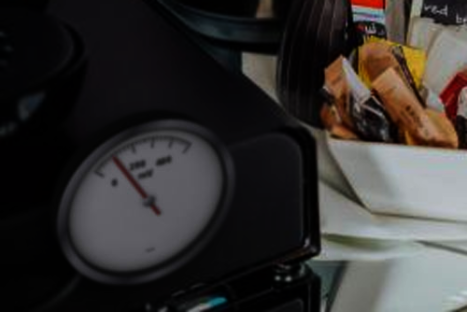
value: 100
